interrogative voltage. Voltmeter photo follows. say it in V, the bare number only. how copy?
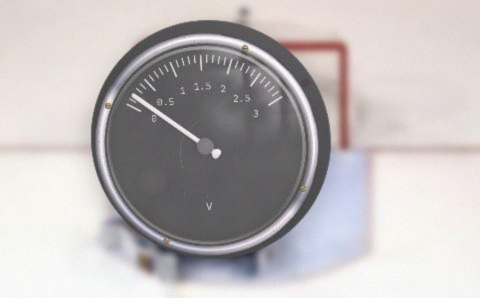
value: 0.2
